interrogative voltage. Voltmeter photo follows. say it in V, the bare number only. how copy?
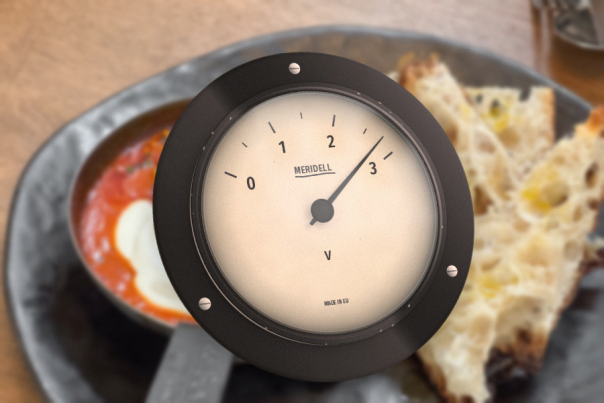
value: 2.75
